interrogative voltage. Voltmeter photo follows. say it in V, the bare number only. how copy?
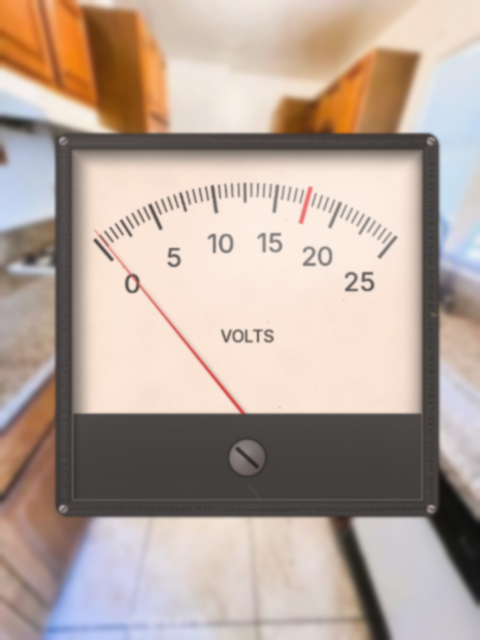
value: 0.5
